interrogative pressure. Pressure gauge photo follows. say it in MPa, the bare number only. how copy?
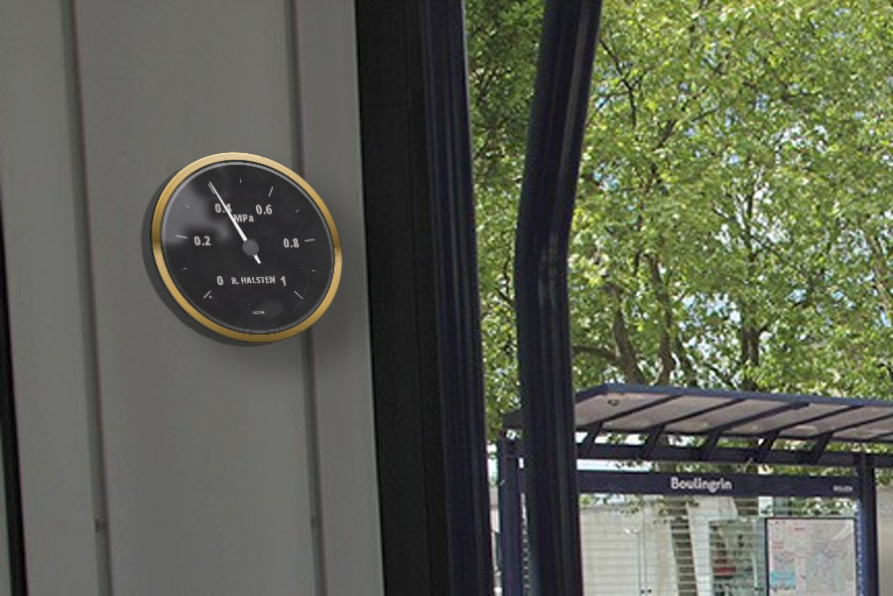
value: 0.4
